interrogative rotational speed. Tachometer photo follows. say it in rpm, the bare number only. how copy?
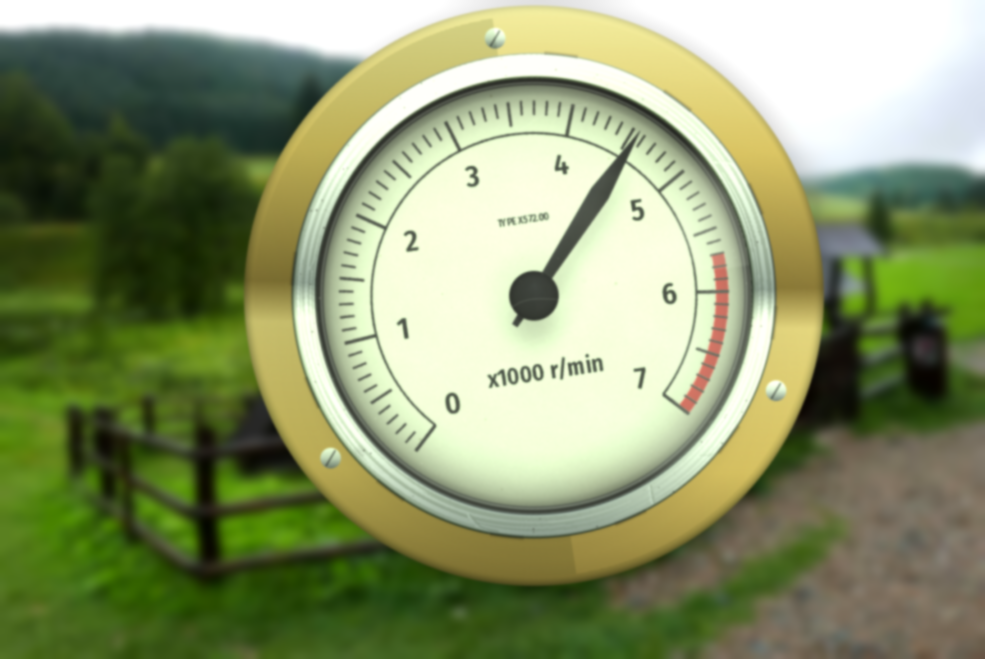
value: 4550
